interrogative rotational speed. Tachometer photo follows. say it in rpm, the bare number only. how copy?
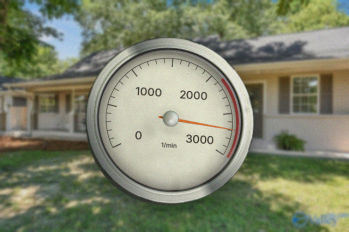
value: 2700
